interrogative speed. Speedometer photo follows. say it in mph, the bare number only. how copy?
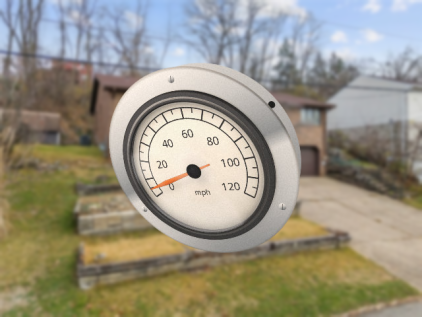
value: 5
